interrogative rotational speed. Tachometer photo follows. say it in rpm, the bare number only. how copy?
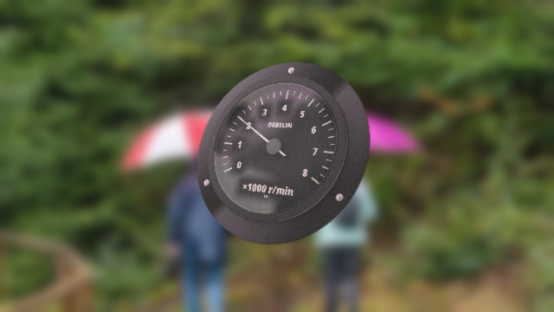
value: 2000
